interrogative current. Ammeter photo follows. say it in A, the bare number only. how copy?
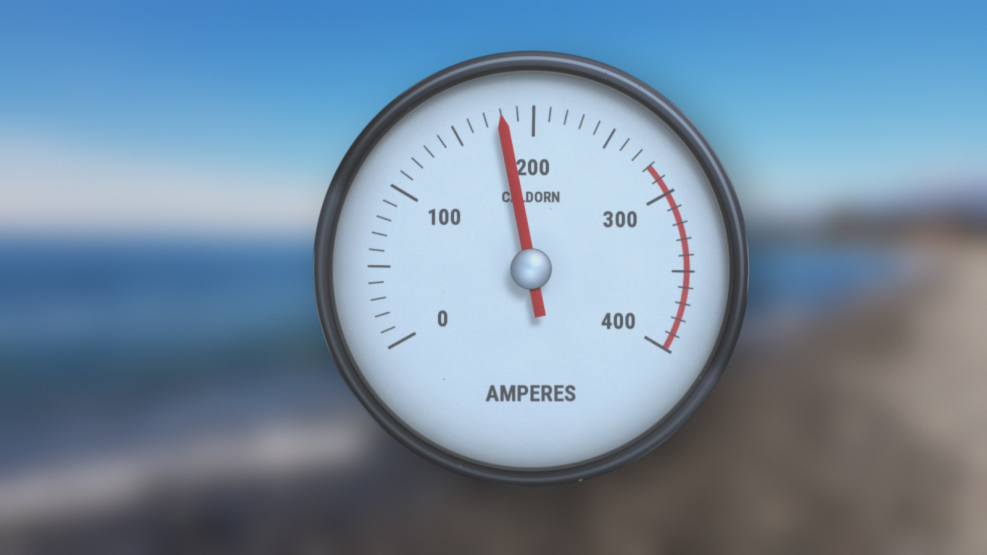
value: 180
